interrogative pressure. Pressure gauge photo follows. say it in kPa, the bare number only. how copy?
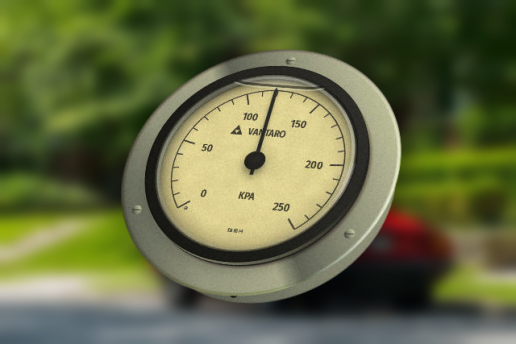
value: 120
